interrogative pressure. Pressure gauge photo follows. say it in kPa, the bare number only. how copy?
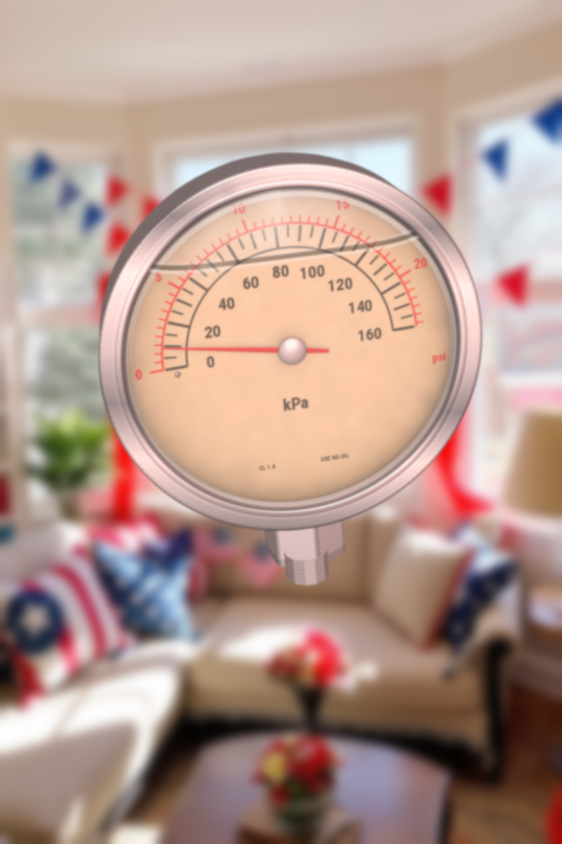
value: 10
